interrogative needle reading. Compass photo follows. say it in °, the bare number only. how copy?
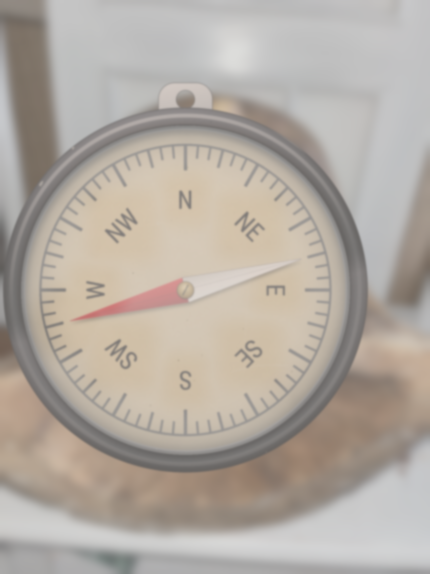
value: 255
